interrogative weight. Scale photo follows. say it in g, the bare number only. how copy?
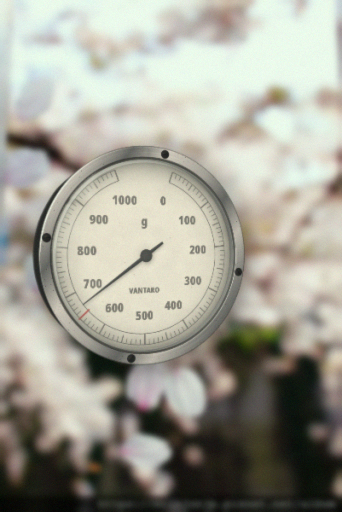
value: 670
